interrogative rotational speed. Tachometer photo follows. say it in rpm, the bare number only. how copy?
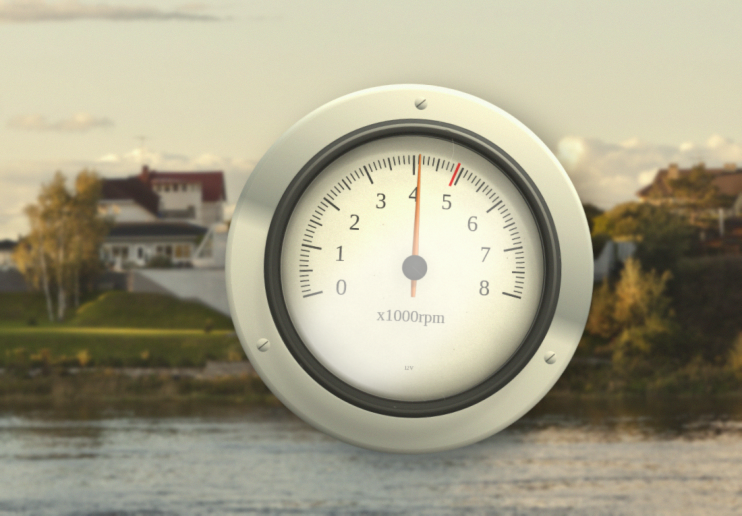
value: 4100
